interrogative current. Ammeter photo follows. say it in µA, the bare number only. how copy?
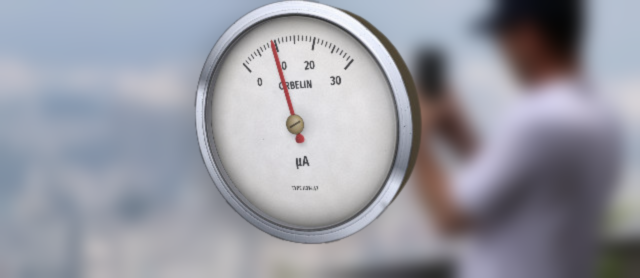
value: 10
